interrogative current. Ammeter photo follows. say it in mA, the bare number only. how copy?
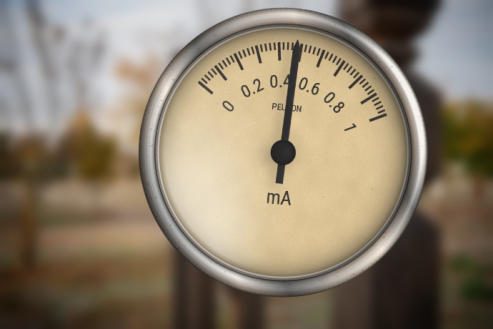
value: 0.48
